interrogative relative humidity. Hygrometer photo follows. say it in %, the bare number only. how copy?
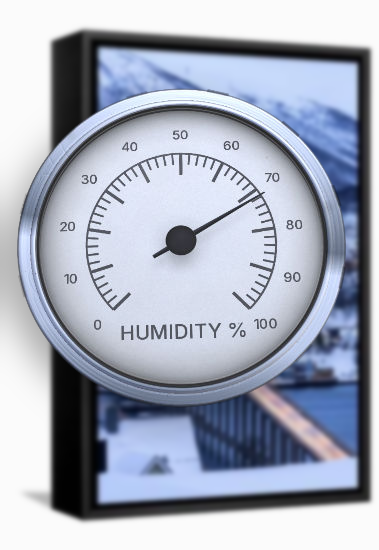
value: 72
